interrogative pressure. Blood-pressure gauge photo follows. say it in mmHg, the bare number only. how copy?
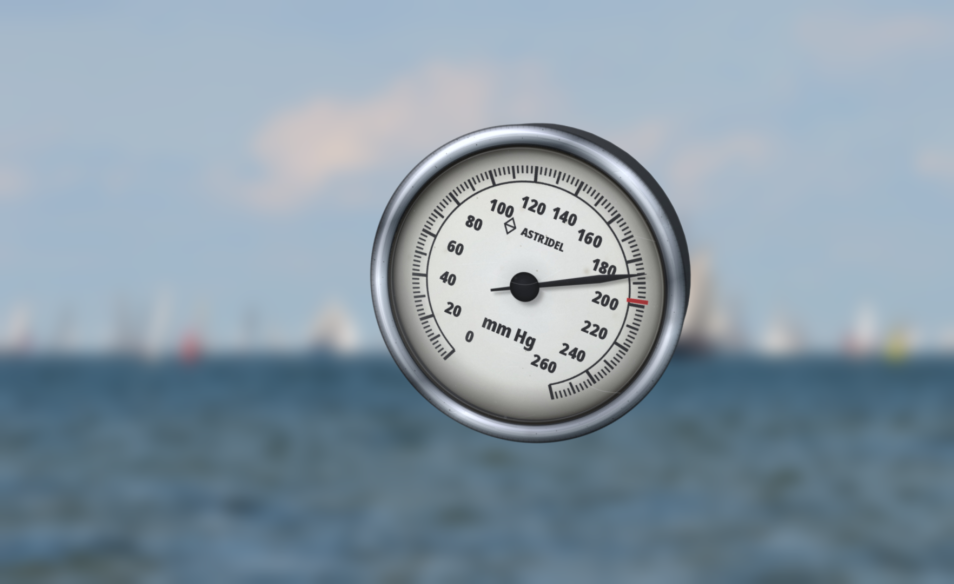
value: 186
